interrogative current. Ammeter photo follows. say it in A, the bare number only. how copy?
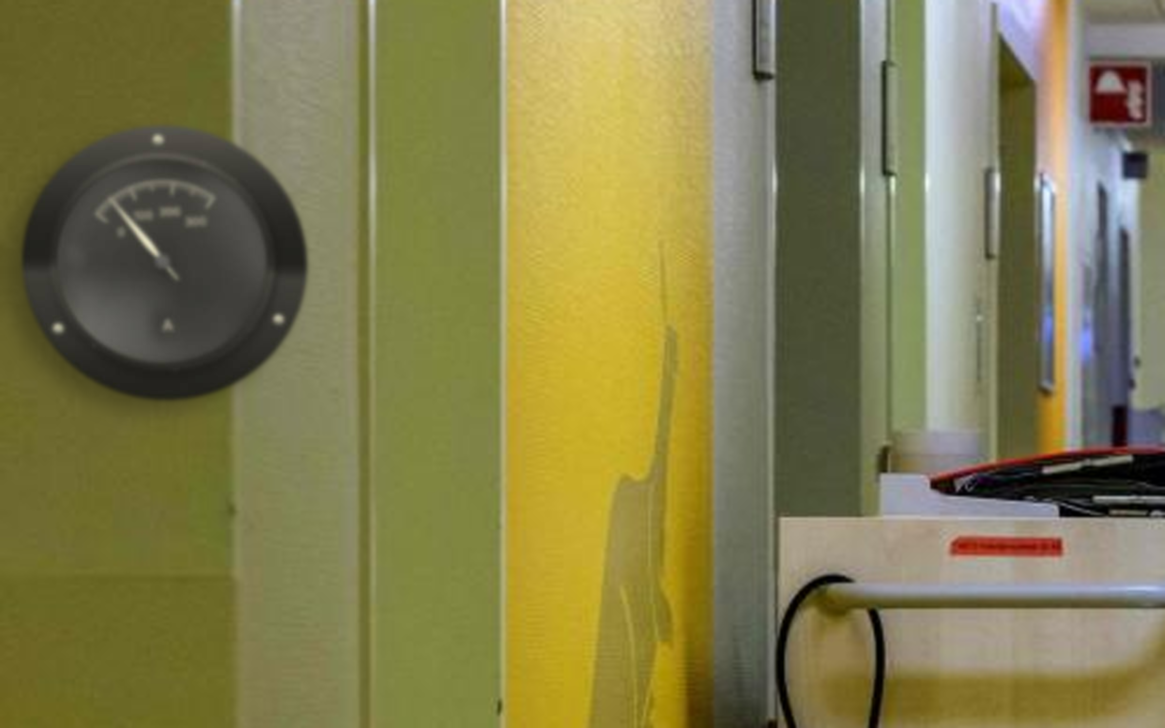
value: 50
